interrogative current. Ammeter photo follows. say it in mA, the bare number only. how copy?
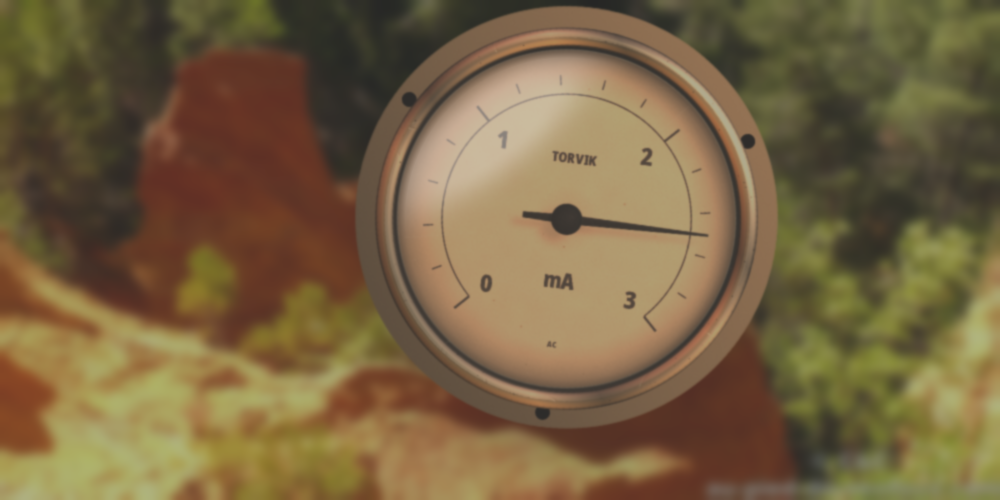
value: 2.5
